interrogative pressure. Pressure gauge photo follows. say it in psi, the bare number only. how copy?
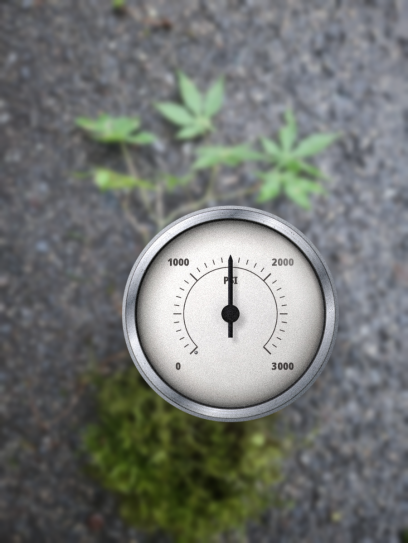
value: 1500
